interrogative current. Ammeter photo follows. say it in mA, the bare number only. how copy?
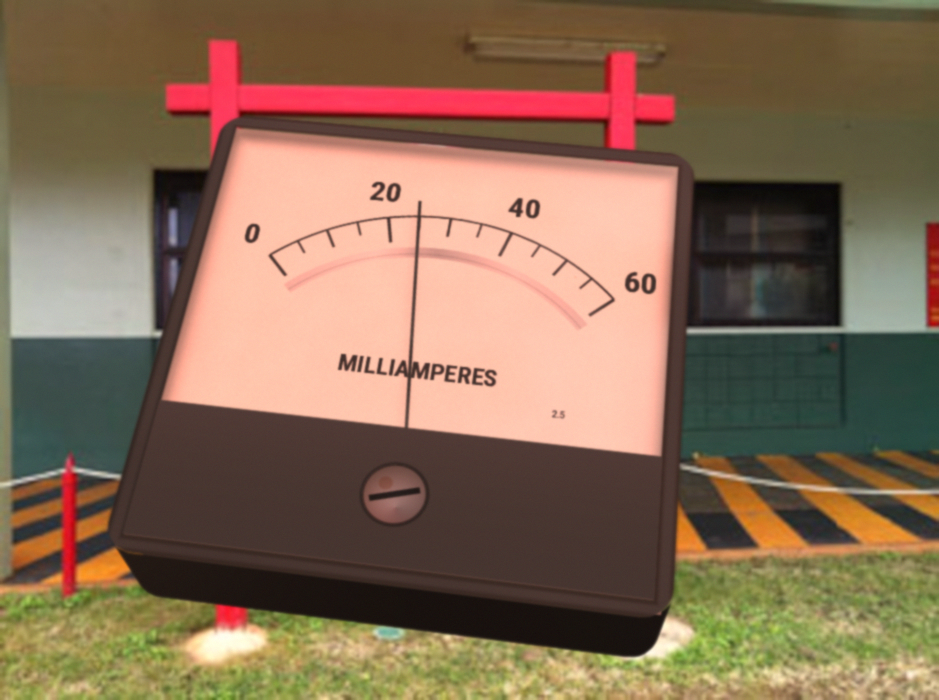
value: 25
